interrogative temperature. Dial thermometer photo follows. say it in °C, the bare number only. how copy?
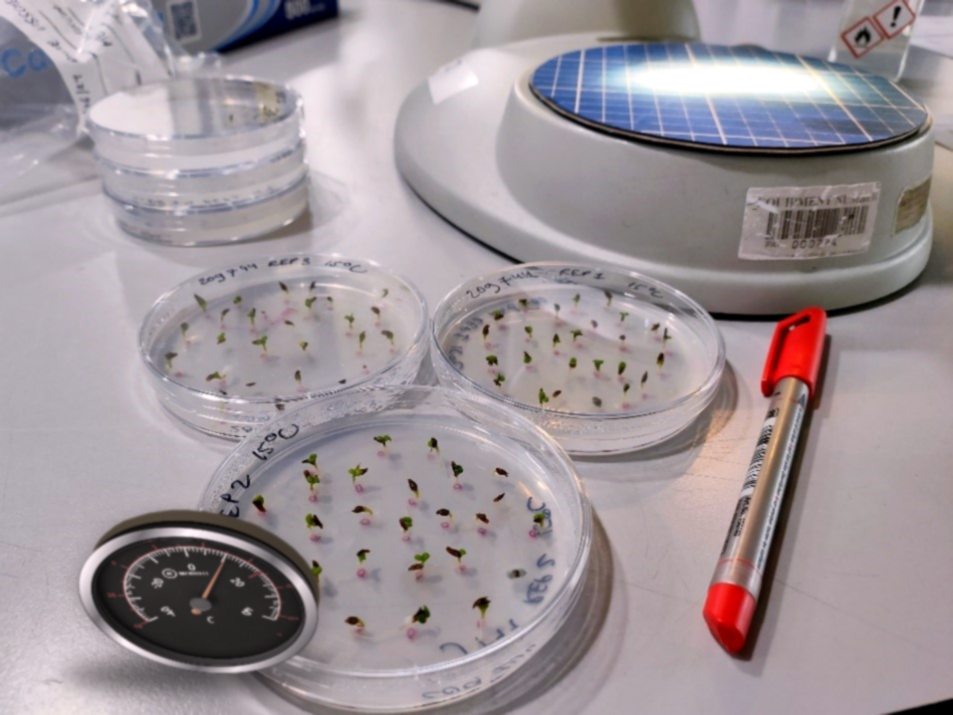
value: 10
